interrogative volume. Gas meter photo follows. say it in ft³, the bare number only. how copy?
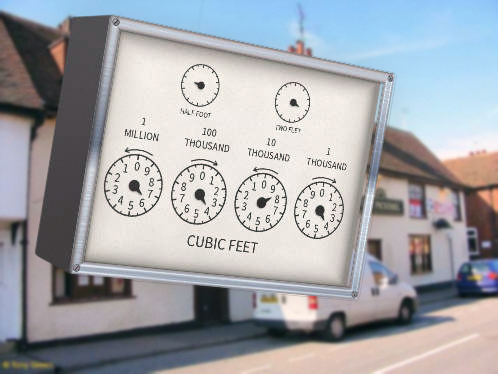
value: 638400
